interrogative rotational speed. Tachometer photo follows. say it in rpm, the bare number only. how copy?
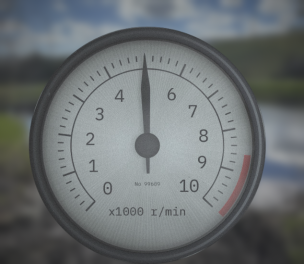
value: 5000
